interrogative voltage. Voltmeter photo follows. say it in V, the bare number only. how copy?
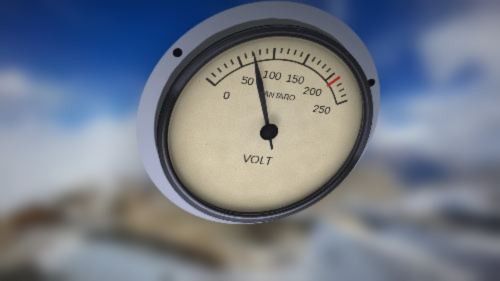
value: 70
